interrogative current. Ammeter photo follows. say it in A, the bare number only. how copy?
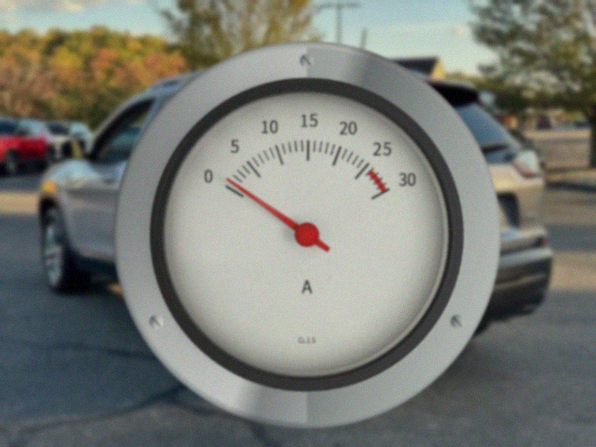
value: 1
